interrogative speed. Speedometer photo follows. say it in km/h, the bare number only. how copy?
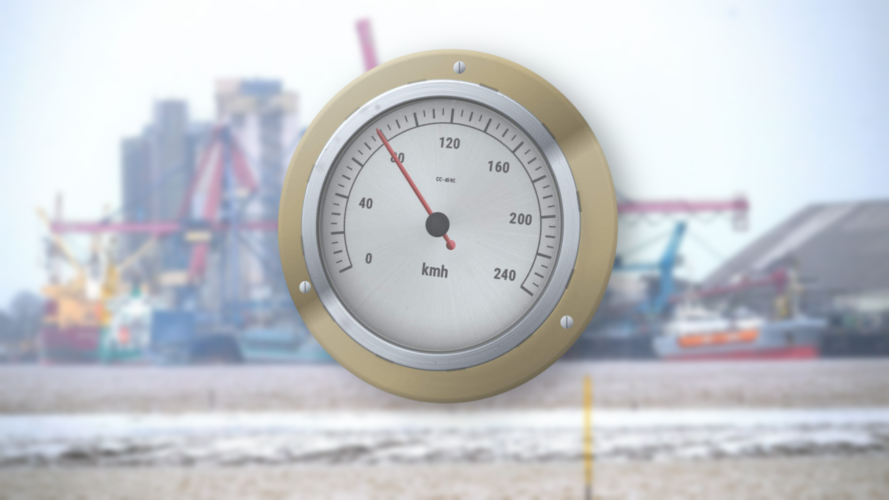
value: 80
